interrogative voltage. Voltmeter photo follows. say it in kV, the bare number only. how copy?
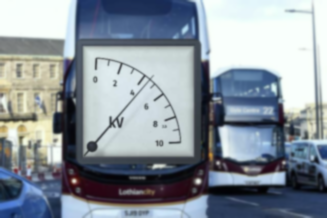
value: 4.5
